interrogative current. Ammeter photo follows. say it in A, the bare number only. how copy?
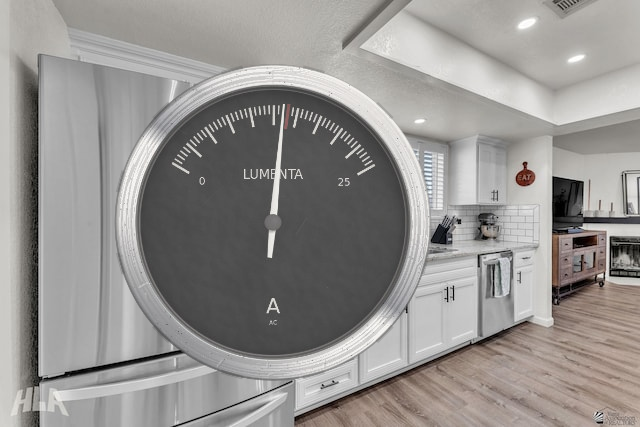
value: 13.5
